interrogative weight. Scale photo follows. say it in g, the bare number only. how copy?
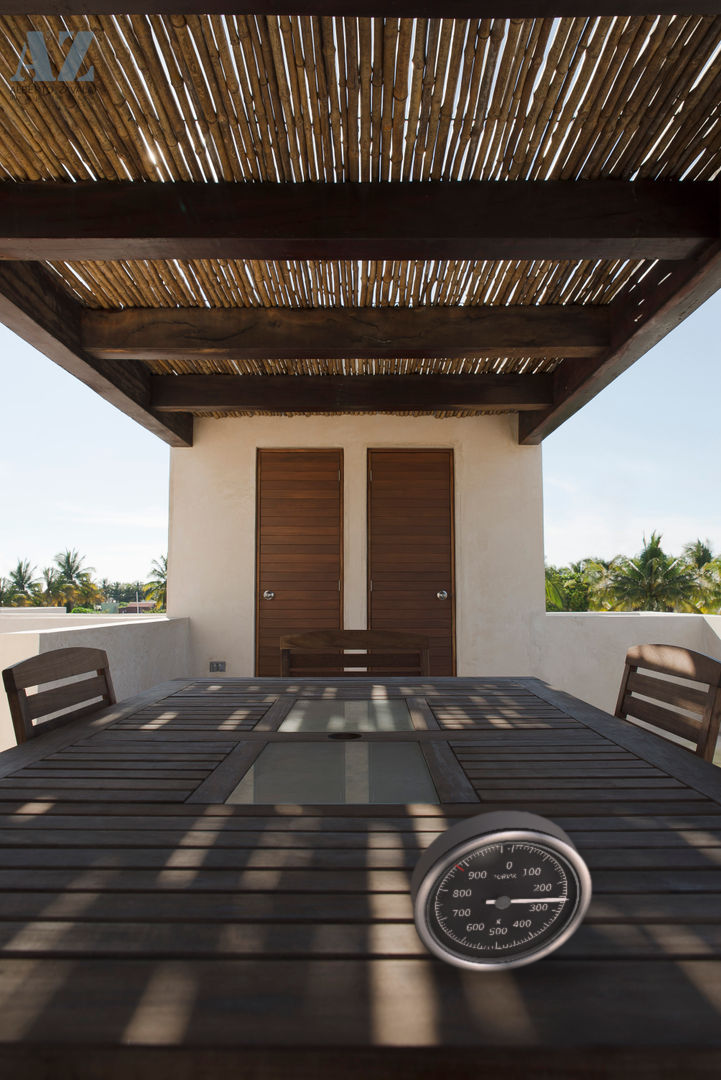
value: 250
